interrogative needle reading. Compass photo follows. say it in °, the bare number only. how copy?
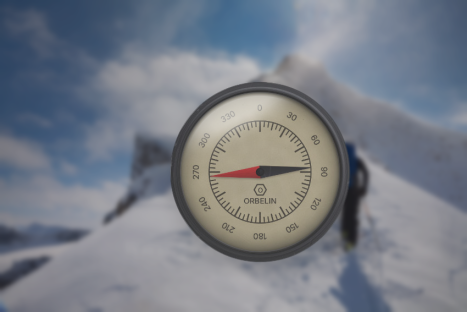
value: 265
